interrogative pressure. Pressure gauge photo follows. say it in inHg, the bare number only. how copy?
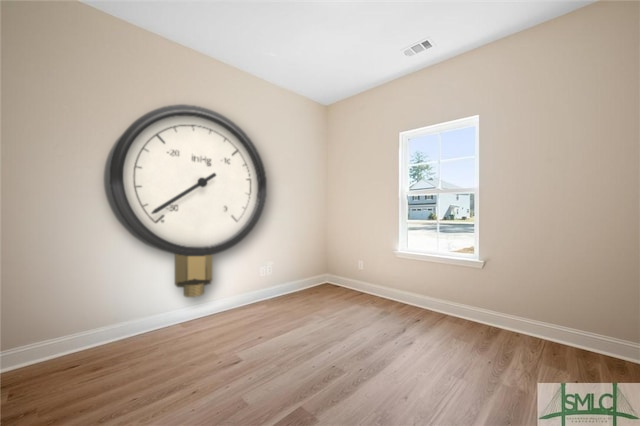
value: -29
